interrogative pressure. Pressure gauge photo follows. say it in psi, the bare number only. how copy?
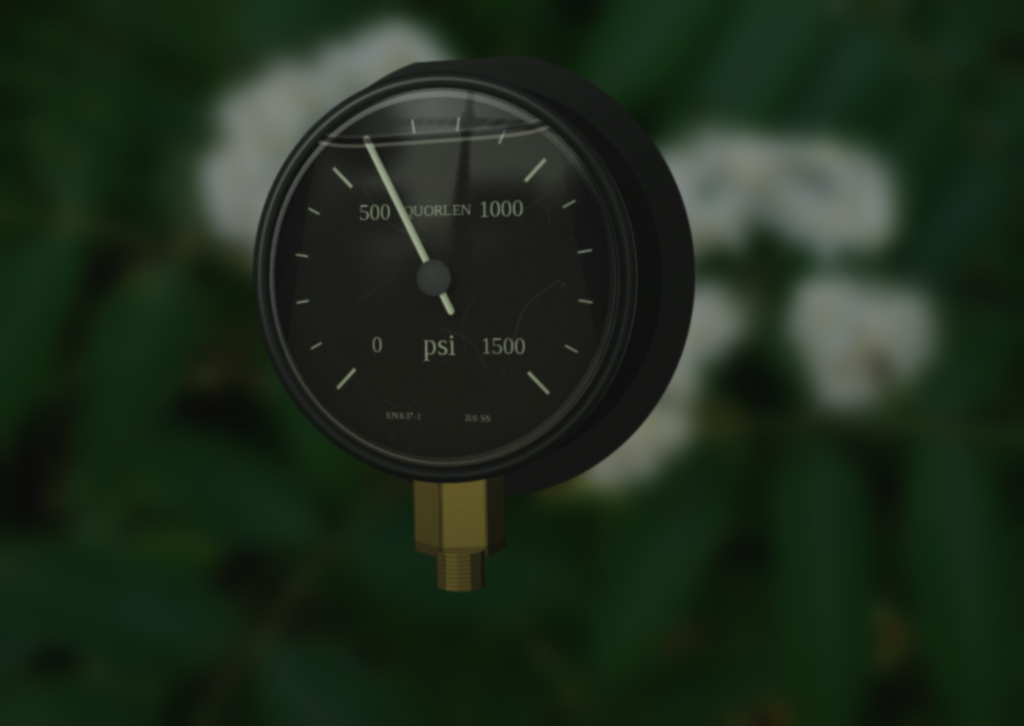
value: 600
